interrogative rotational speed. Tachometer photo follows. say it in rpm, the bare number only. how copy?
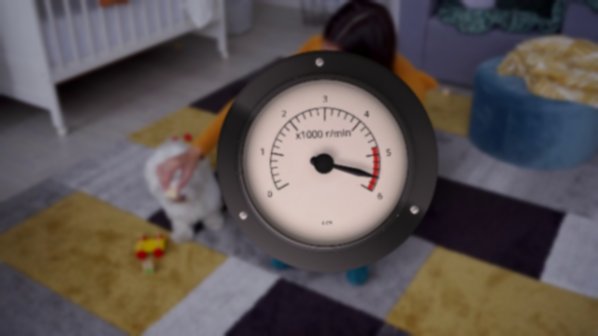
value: 5600
